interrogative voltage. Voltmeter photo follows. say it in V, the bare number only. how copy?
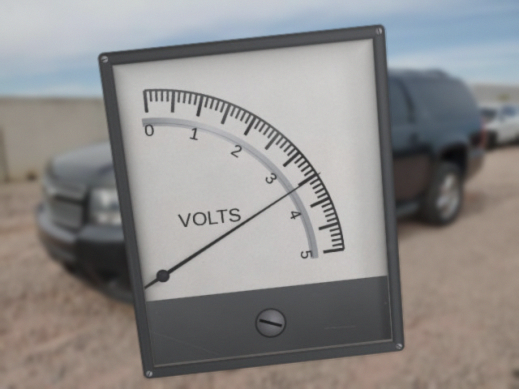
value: 3.5
